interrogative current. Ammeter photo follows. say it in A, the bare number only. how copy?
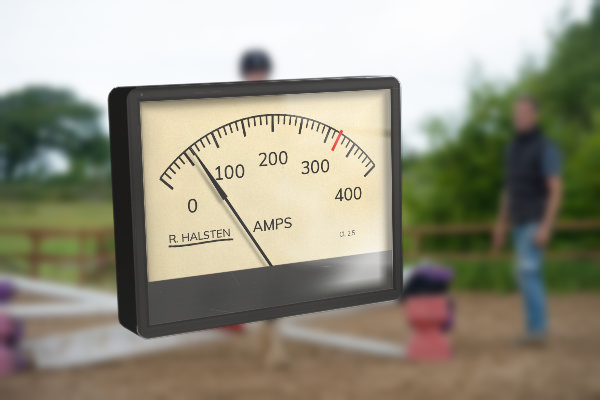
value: 60
